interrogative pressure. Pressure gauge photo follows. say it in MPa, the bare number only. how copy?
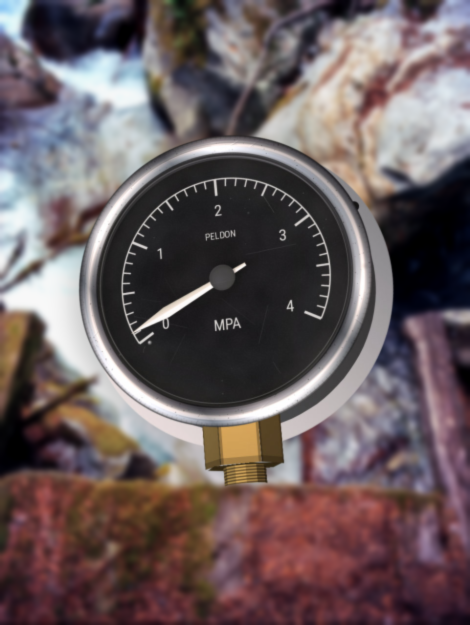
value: 0.1
